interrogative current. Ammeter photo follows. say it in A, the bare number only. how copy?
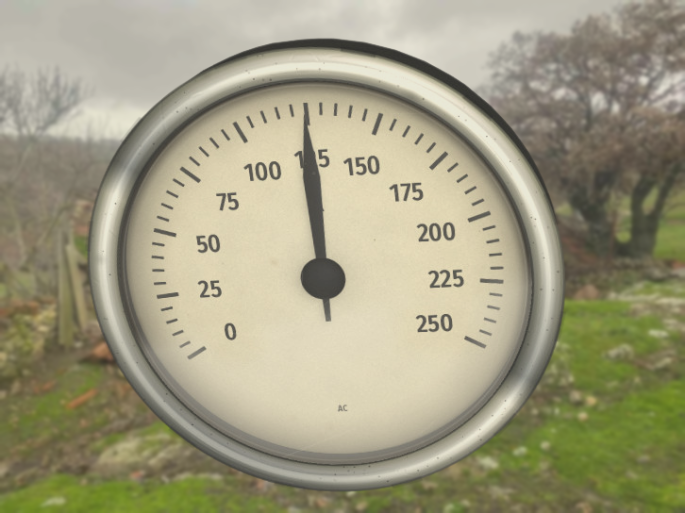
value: 125
